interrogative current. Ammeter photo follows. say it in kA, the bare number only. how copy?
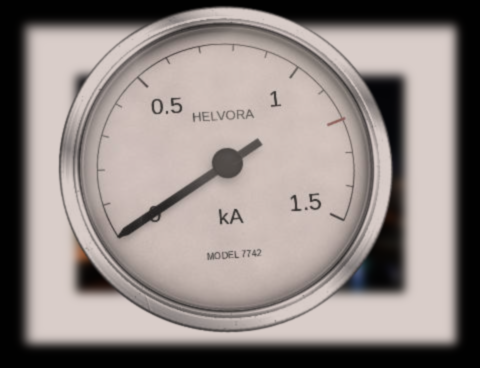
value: 0
